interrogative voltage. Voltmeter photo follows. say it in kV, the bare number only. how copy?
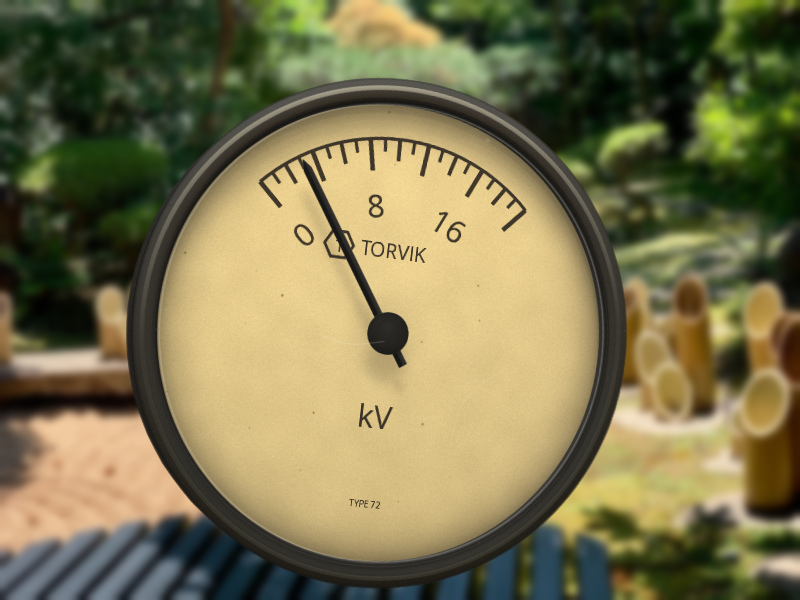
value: 3
